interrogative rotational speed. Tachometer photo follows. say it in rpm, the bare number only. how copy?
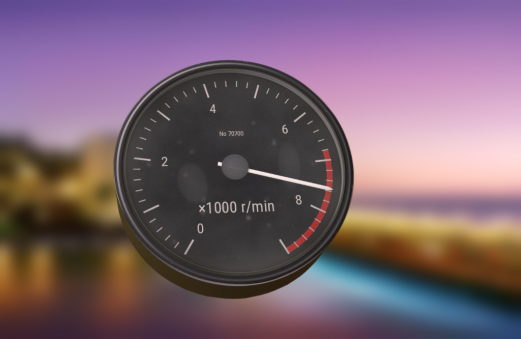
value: 7600
